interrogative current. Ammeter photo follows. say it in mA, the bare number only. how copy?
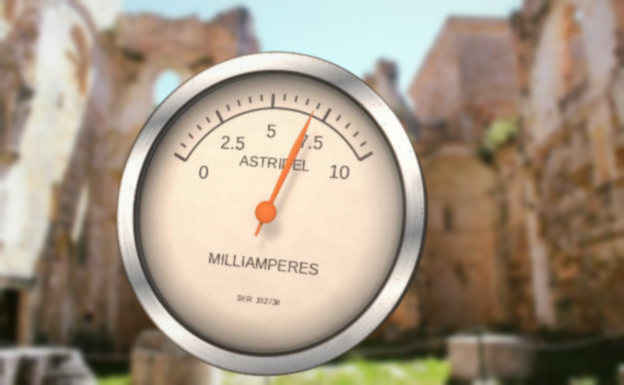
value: 7
